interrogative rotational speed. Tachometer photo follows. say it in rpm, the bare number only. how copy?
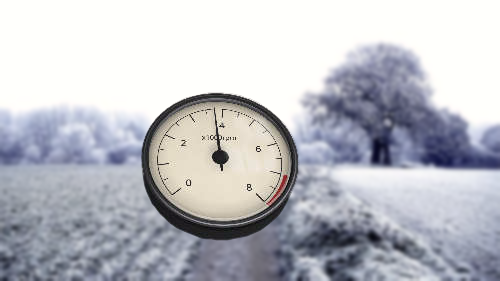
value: 3750
